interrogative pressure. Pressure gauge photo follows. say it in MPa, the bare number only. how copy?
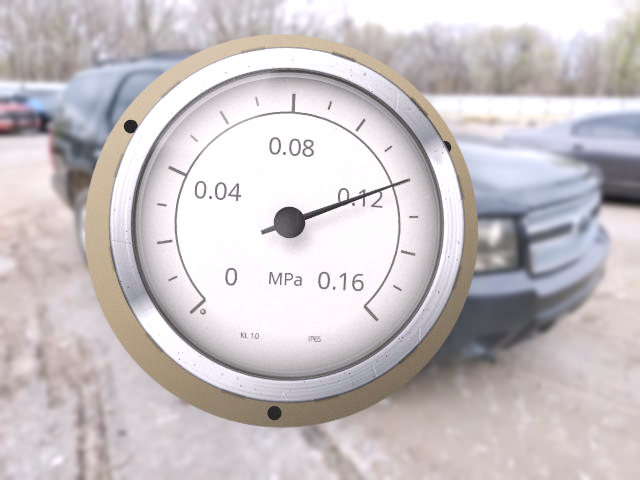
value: 0.12
